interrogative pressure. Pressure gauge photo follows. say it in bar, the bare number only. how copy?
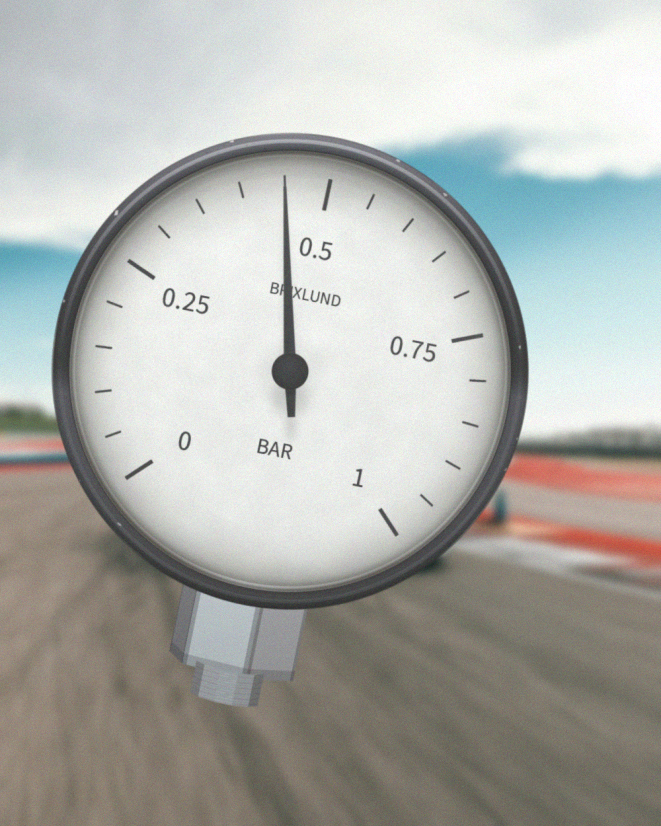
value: 0.45
